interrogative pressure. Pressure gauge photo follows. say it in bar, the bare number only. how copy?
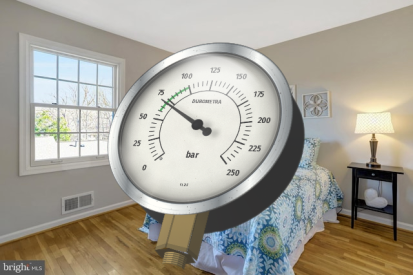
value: 70
